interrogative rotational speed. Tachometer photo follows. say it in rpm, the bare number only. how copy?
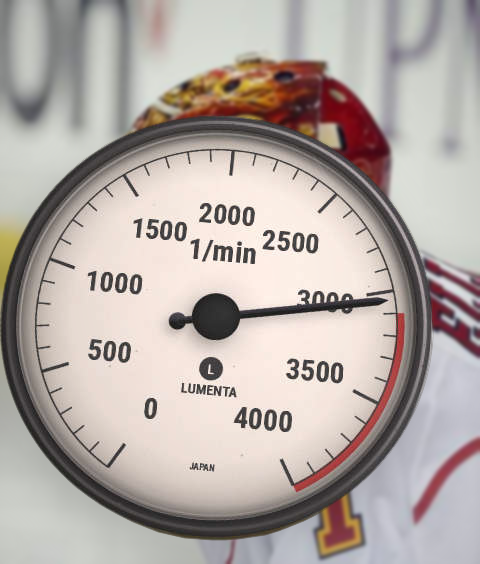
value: 3050
